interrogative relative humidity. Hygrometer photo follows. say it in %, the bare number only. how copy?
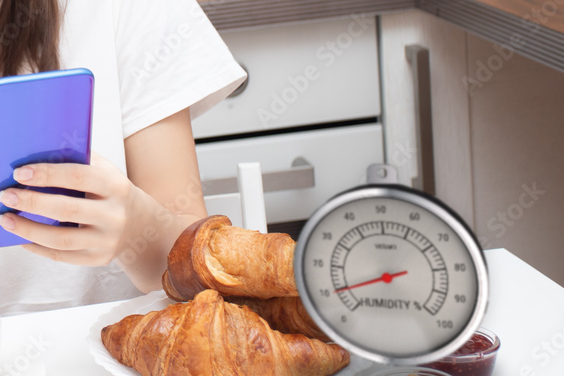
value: 10
